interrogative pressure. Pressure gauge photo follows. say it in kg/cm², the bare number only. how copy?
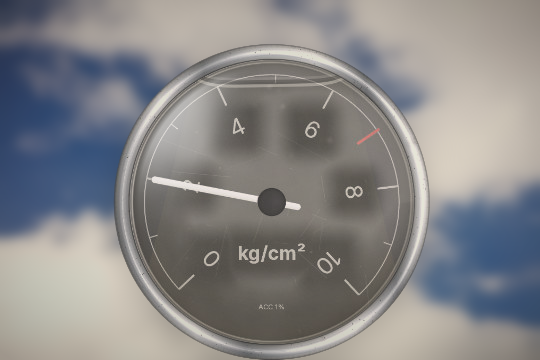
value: 2
